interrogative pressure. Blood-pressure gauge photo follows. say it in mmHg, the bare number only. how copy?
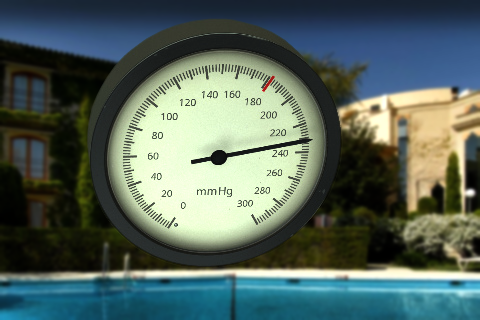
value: 230
